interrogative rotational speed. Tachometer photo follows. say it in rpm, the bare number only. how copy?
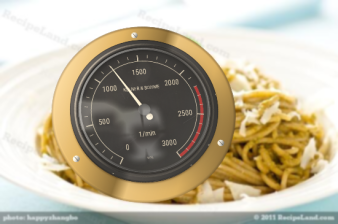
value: 1200
